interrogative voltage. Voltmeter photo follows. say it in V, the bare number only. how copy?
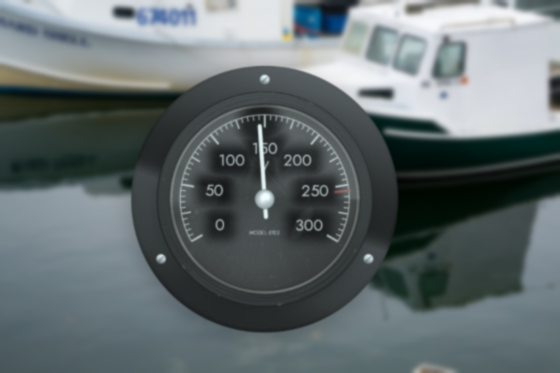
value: 145
